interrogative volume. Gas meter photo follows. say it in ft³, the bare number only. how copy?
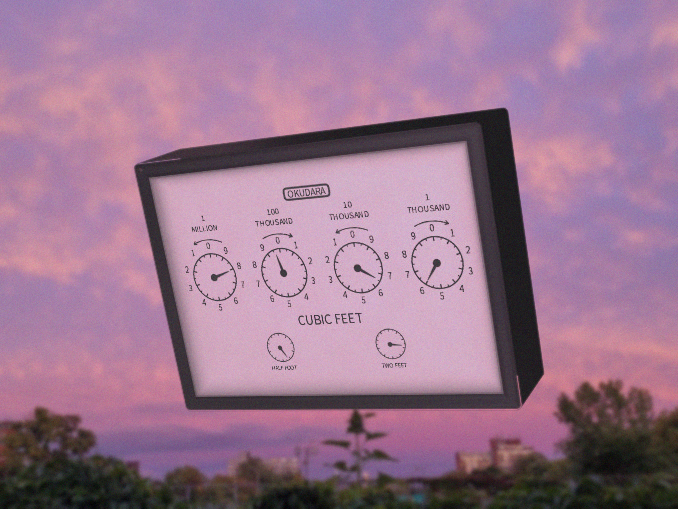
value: 796600
